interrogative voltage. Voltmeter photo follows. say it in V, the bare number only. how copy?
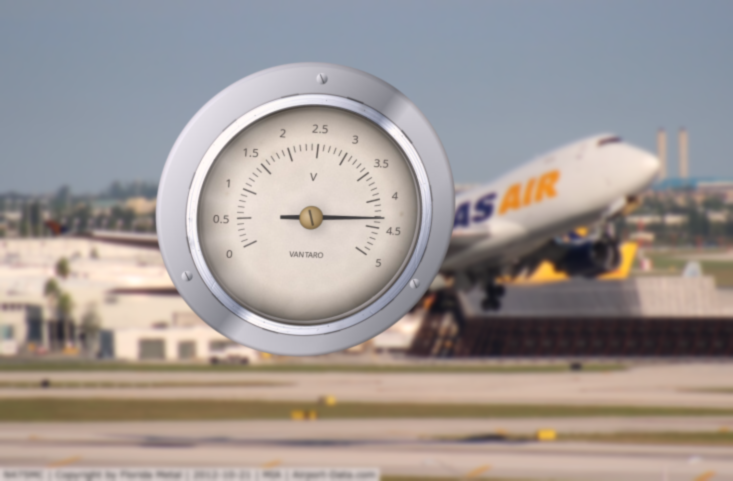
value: 4.3
